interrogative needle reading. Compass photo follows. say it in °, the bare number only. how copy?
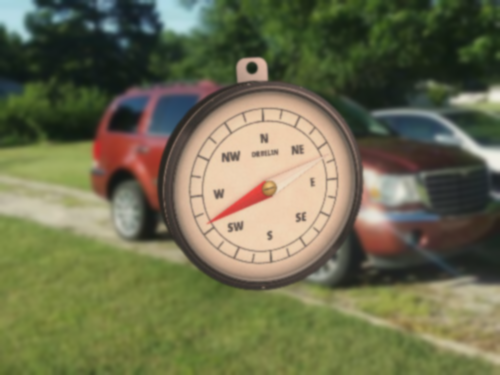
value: 247.5
